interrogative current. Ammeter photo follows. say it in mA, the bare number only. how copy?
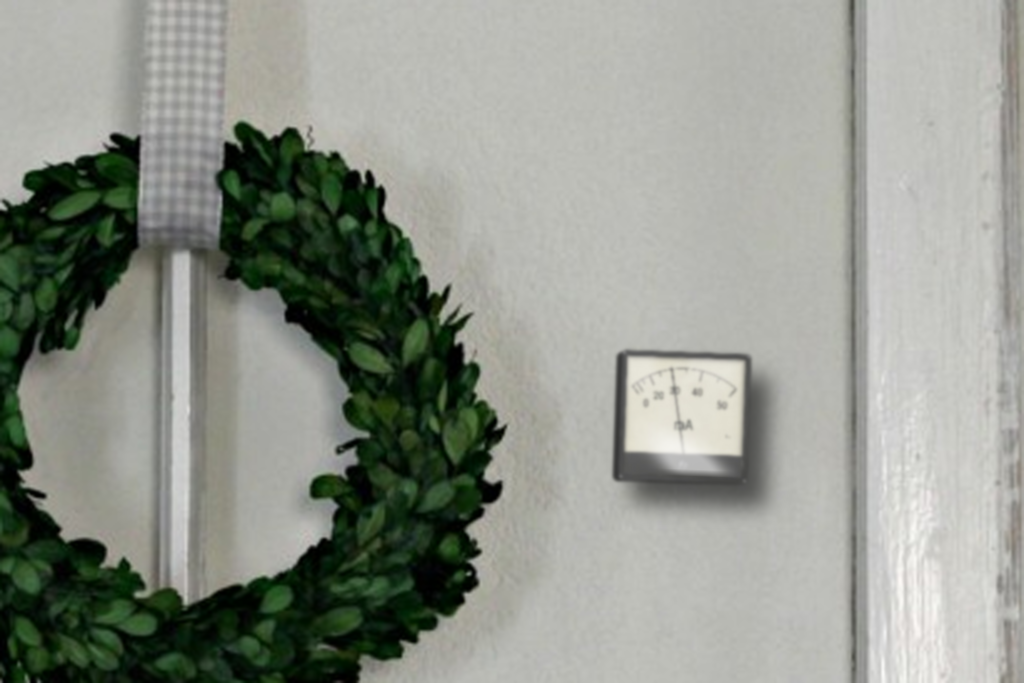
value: 30
